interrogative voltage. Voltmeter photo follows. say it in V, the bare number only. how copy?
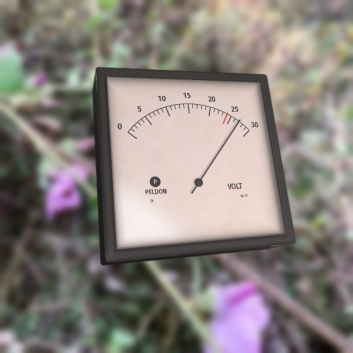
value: 27
